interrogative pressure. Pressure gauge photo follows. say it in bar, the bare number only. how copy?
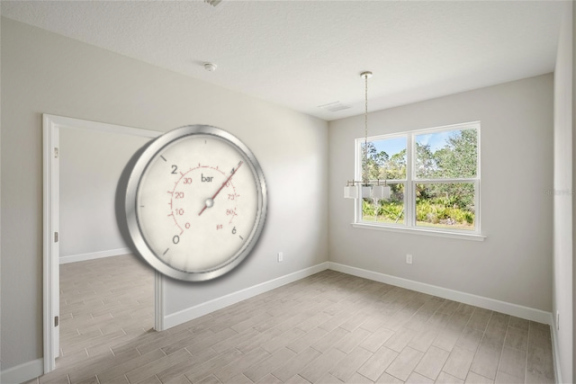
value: 4
